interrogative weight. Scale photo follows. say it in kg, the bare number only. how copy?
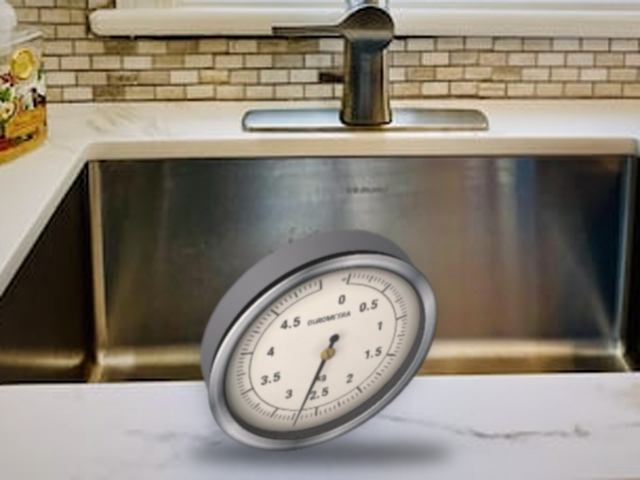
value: 2.75
